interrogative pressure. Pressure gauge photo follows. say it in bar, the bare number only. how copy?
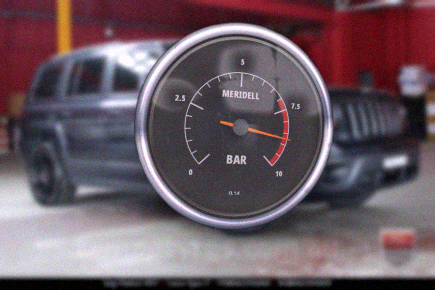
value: 8.75
